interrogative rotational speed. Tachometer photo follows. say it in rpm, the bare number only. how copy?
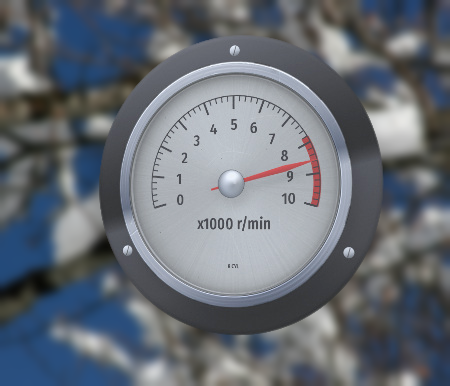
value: 8600
